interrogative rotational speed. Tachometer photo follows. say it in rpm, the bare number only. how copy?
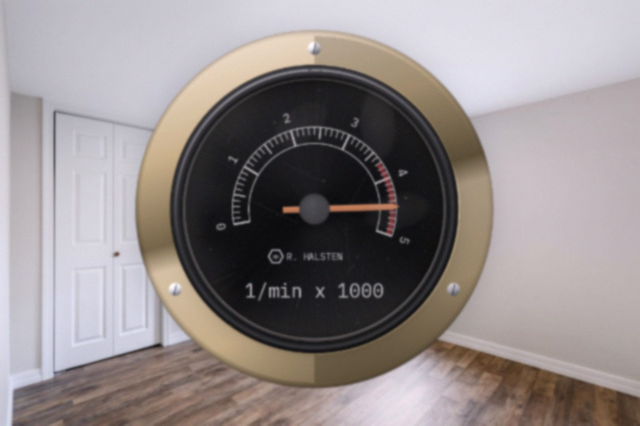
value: 4500
